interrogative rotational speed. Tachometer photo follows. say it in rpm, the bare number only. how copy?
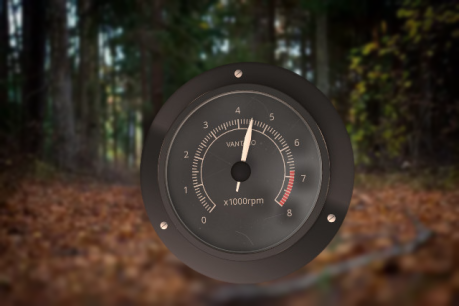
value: 4500
